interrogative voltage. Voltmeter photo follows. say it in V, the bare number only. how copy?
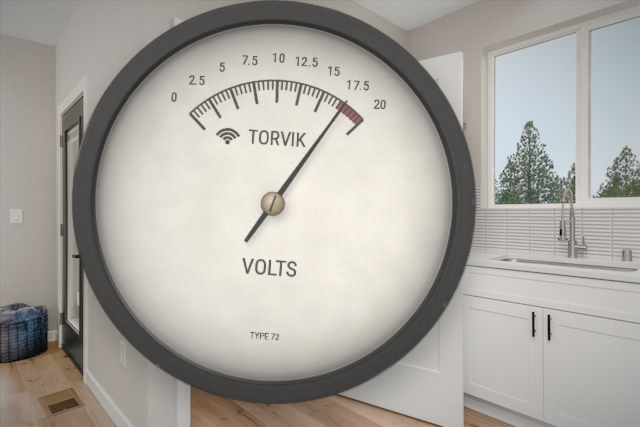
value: 17.5
